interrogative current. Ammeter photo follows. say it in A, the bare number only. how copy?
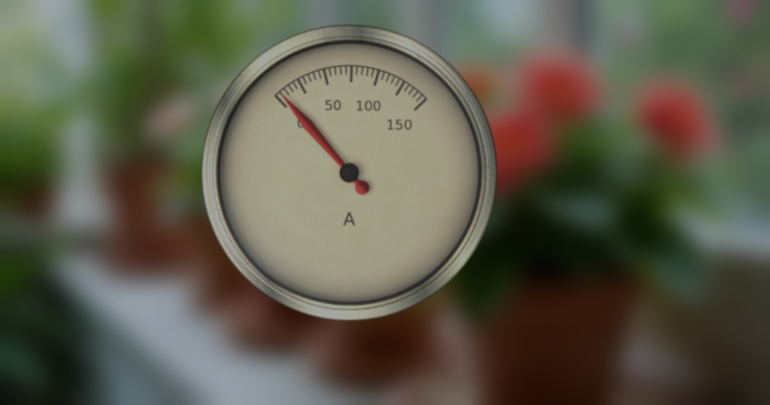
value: 5
